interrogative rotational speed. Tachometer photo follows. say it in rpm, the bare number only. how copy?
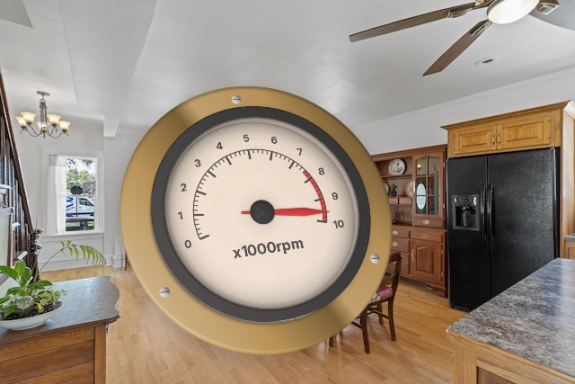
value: 9600
